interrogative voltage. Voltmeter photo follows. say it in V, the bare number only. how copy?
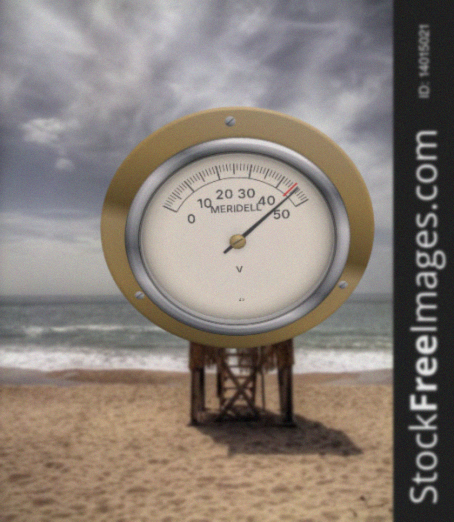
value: 45
